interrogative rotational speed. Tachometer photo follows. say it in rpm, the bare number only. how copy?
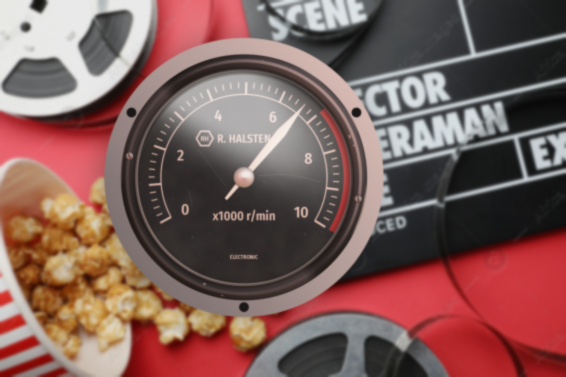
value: 6600
